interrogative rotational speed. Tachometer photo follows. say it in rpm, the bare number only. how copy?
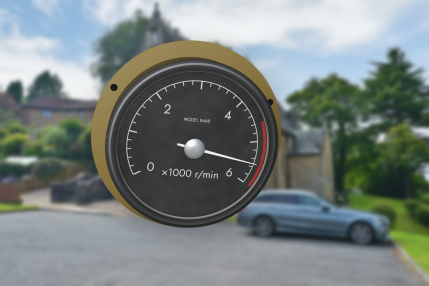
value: 5500
